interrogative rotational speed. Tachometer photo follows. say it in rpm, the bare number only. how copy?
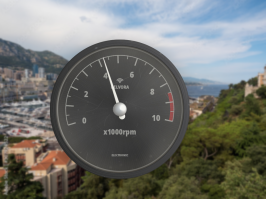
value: 4250
